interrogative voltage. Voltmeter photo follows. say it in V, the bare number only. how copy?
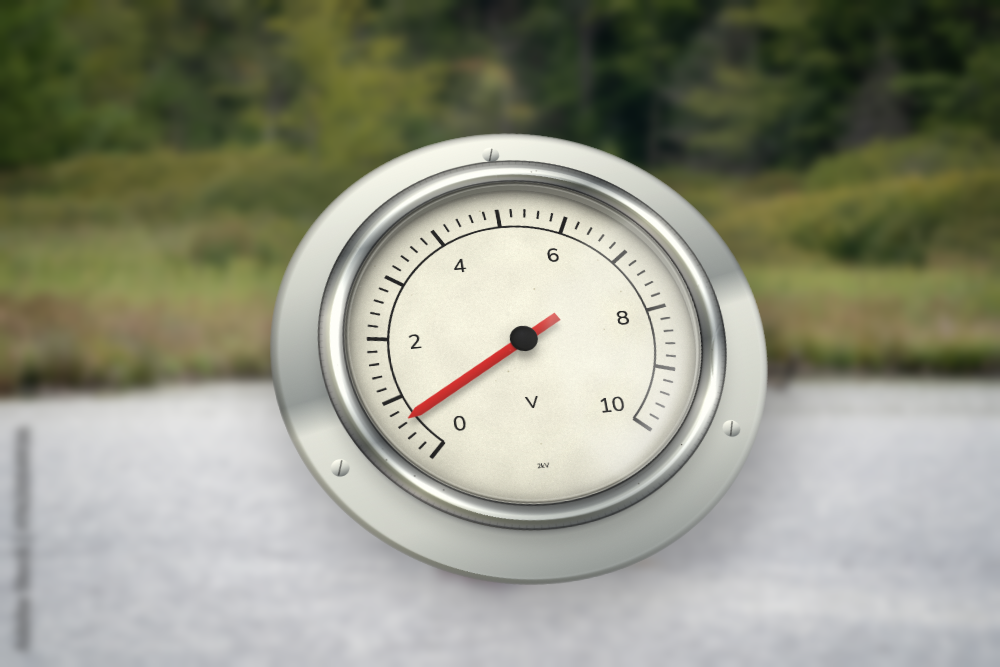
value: 0.6
